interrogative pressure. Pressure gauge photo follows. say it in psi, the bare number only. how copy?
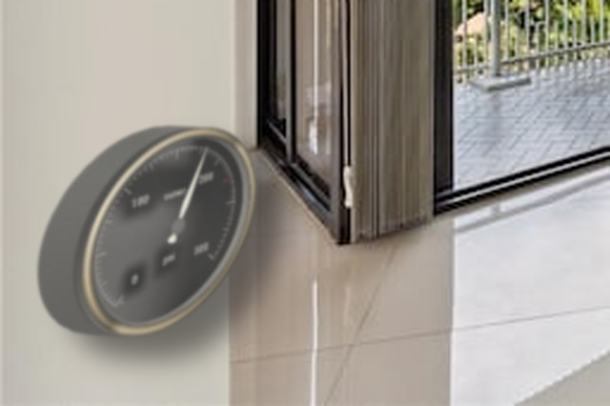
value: 175
